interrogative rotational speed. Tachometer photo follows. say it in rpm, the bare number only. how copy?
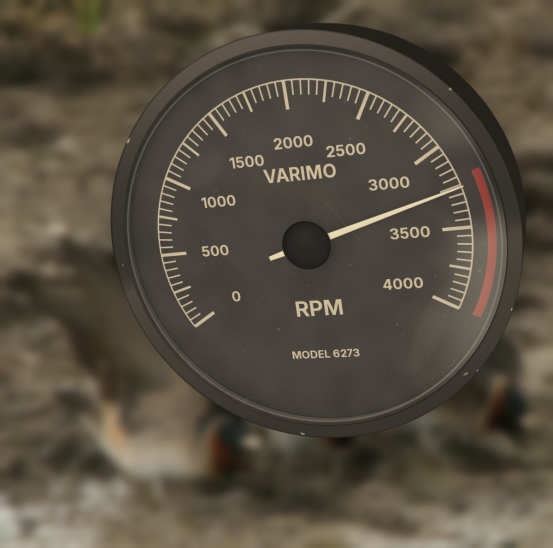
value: 3250
